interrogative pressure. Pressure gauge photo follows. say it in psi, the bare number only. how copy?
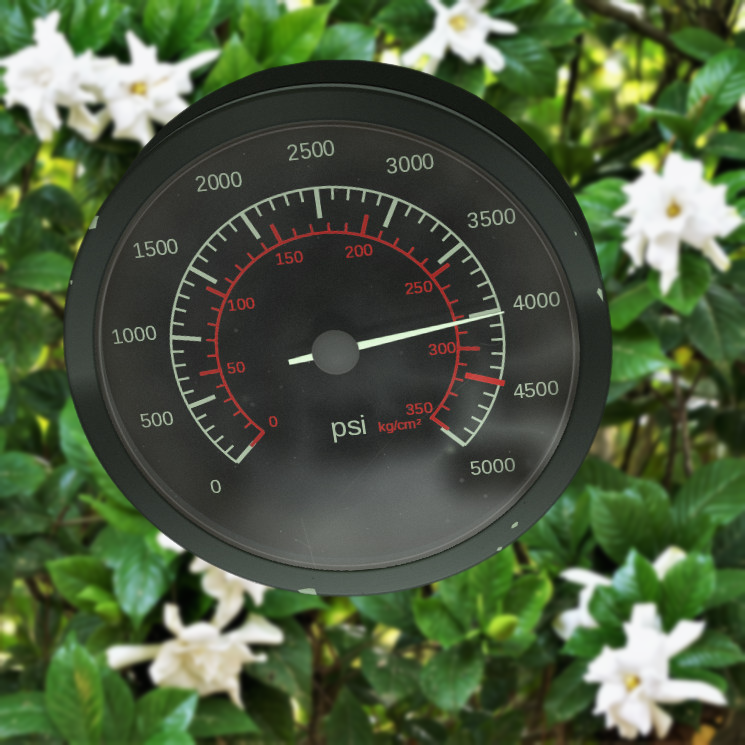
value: 4000
